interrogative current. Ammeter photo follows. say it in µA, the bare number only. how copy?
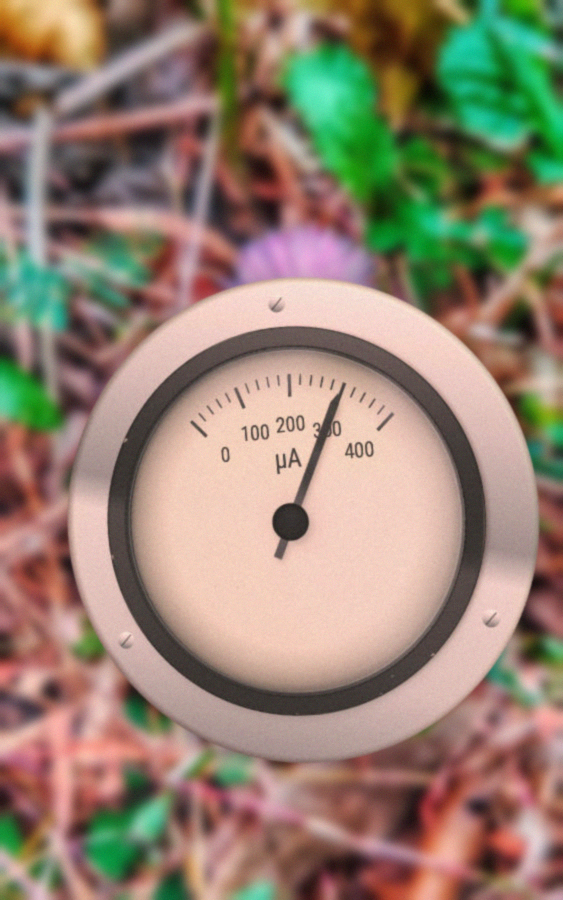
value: 300
